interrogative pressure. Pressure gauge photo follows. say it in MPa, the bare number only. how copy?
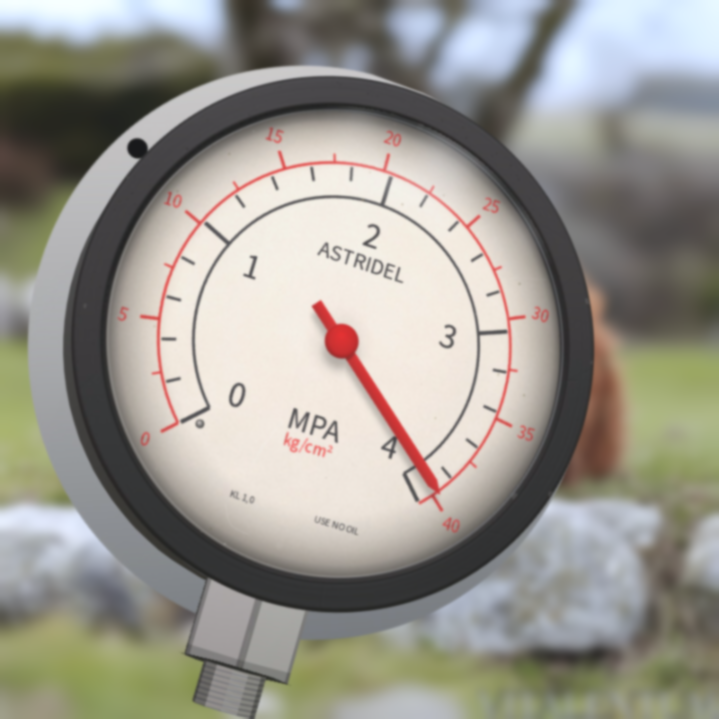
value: 3.9
